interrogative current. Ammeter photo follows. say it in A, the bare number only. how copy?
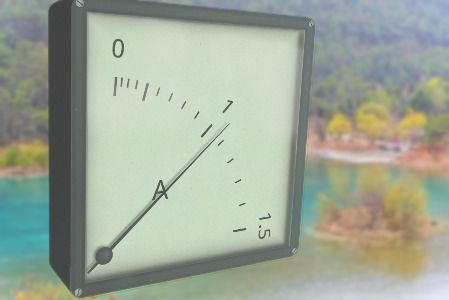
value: 1.05
